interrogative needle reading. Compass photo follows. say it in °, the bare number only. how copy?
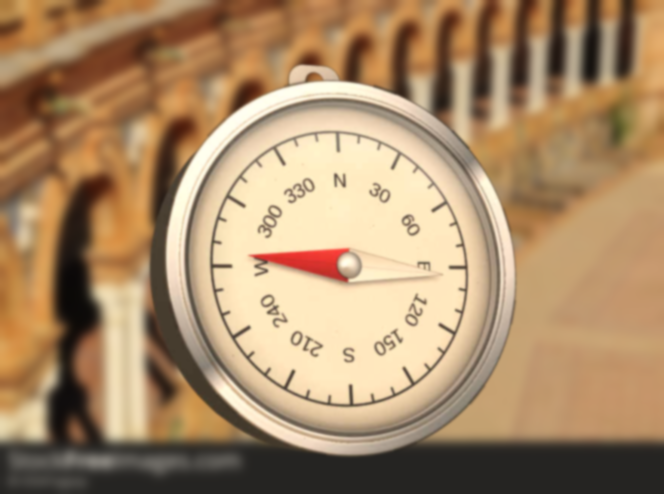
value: 275
